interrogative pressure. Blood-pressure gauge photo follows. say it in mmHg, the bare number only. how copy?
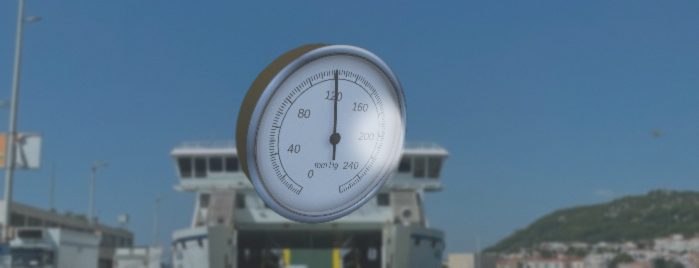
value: 120
